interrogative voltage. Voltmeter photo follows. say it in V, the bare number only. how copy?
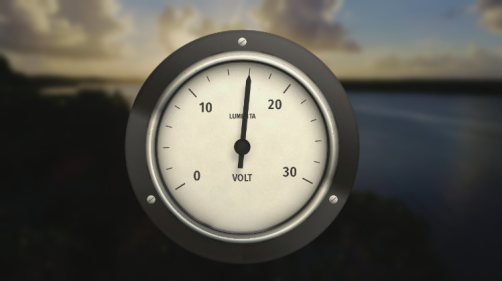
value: 16
